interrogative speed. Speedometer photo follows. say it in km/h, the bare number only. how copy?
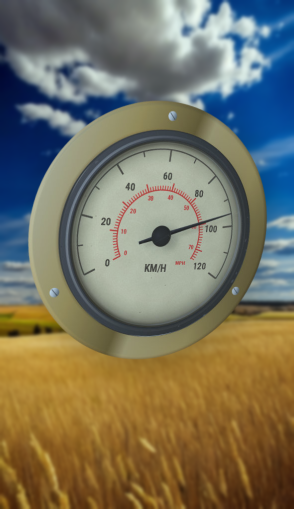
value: 95
